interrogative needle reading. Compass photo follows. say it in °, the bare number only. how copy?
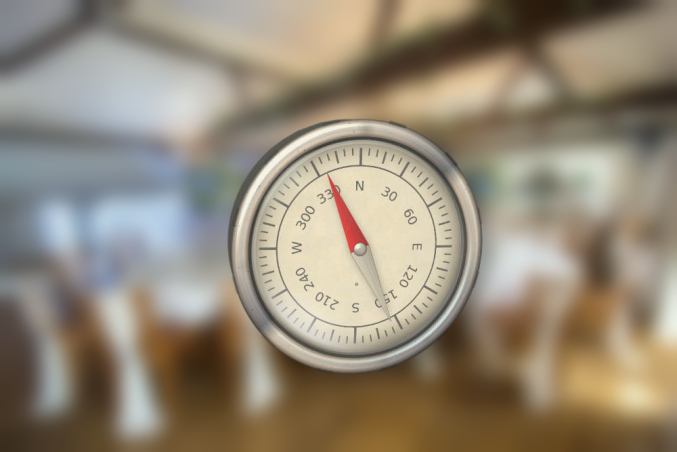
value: 335
